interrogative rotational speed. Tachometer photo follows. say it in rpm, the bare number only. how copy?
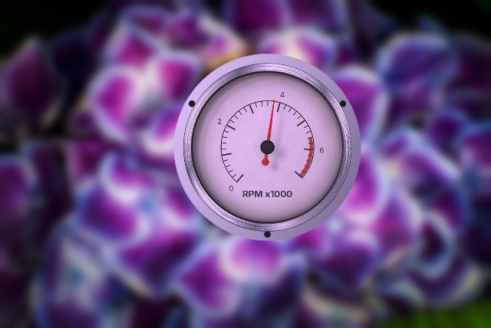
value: 3800
